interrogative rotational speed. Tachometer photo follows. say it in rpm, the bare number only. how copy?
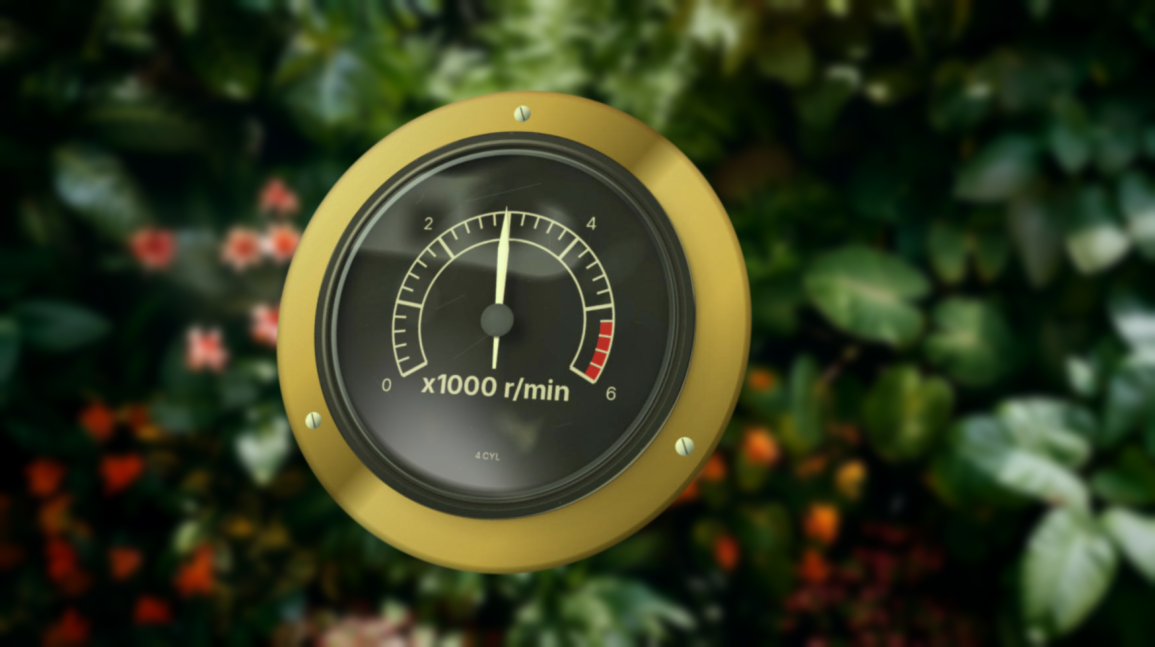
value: 3000
